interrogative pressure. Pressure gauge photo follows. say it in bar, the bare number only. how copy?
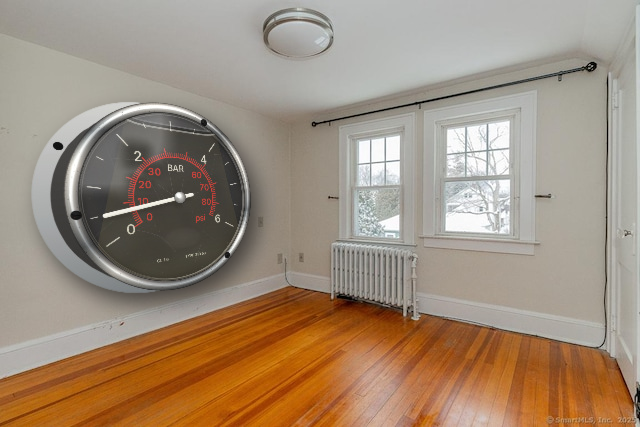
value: 0.5
